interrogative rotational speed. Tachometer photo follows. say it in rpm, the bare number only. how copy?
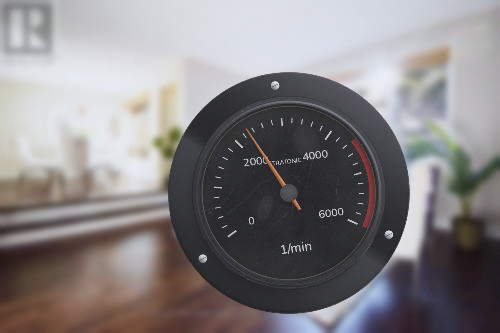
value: 2300
